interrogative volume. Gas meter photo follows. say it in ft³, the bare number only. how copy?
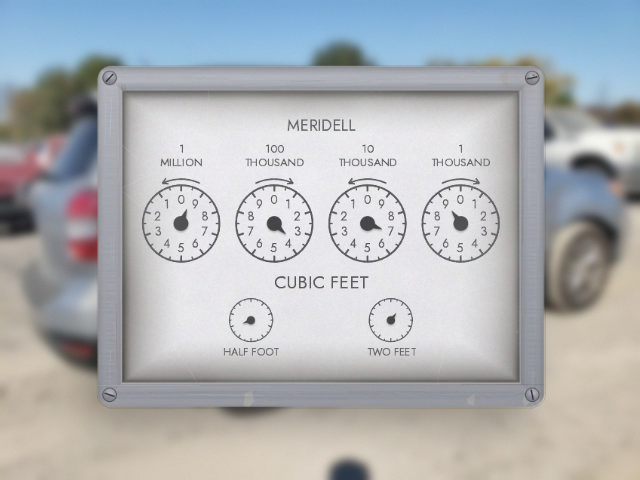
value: 936900
